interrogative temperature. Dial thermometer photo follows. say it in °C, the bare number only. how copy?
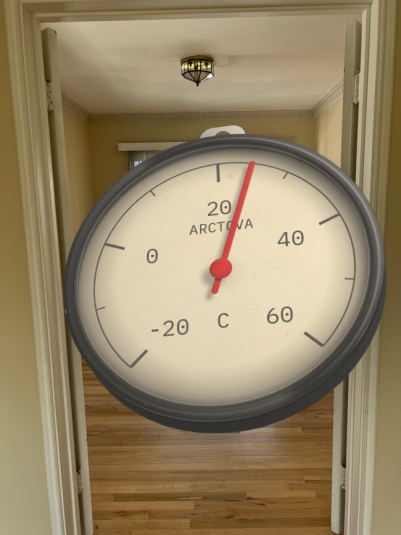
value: 25
